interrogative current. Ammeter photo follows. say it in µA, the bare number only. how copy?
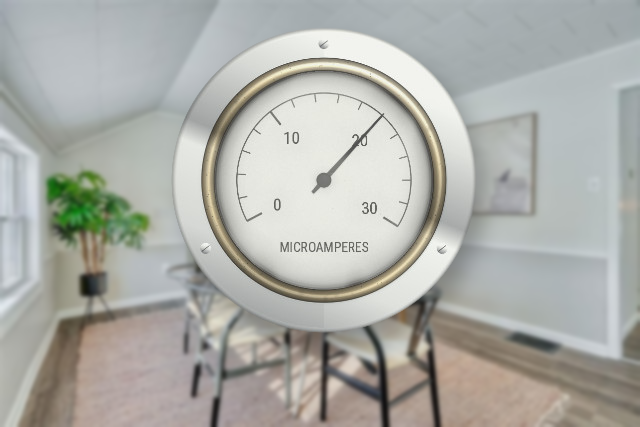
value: 20
